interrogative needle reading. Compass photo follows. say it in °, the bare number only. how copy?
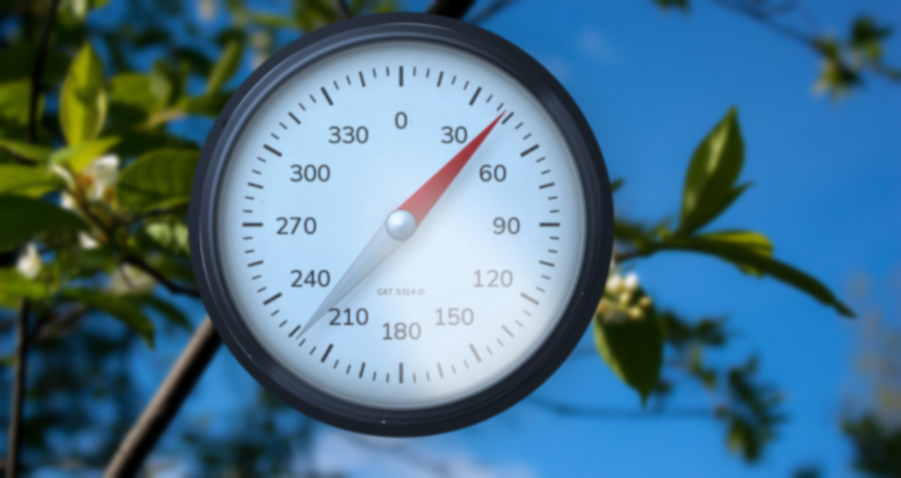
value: 42.5
